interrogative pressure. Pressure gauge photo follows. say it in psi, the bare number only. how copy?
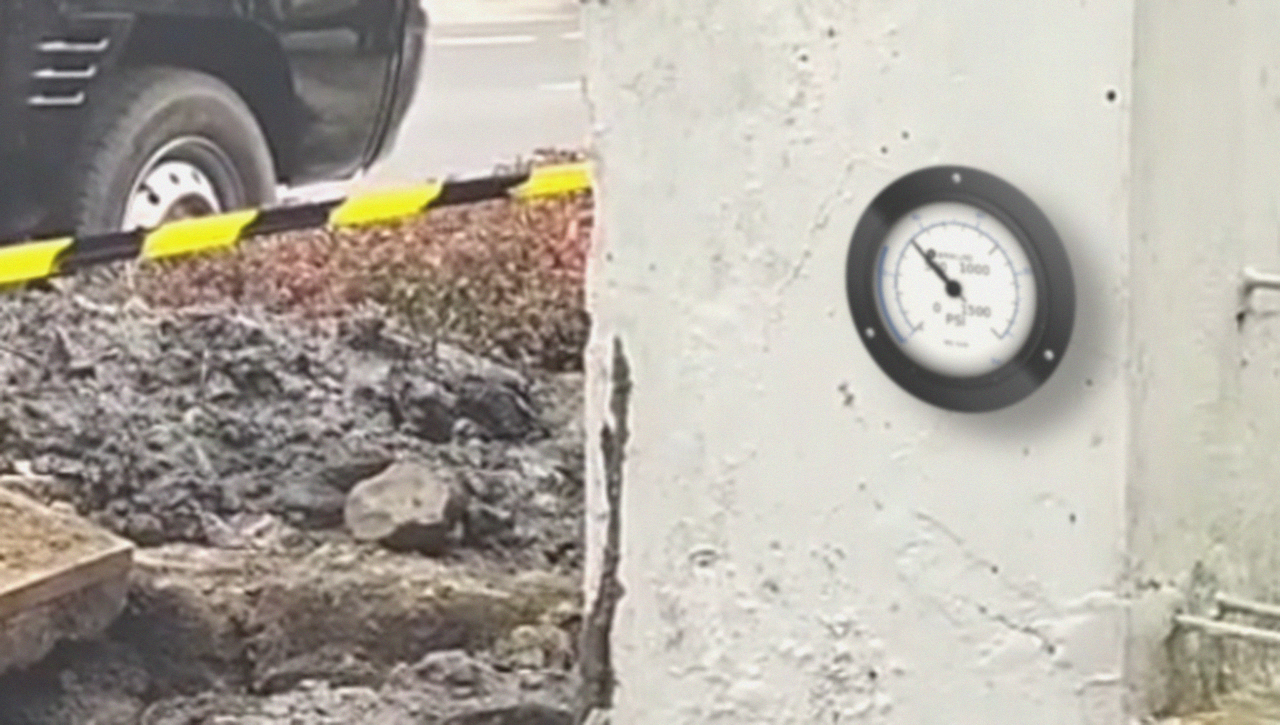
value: 500
